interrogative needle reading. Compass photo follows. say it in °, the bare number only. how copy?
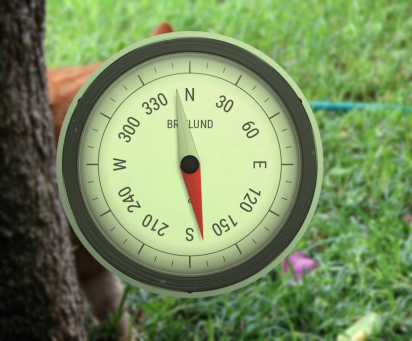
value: 170
